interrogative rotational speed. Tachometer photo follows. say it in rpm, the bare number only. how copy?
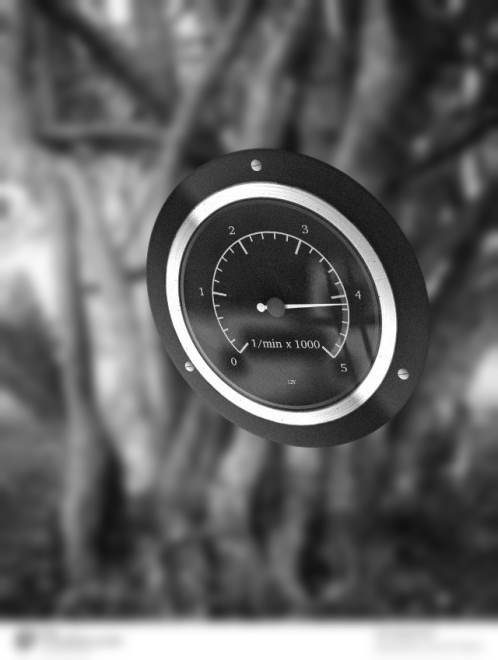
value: 4100
